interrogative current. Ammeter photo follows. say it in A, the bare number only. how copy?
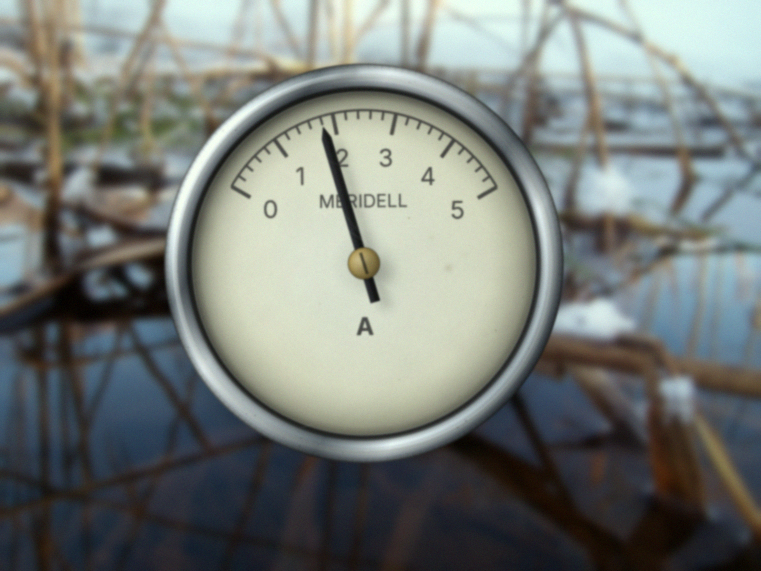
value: 1.8
